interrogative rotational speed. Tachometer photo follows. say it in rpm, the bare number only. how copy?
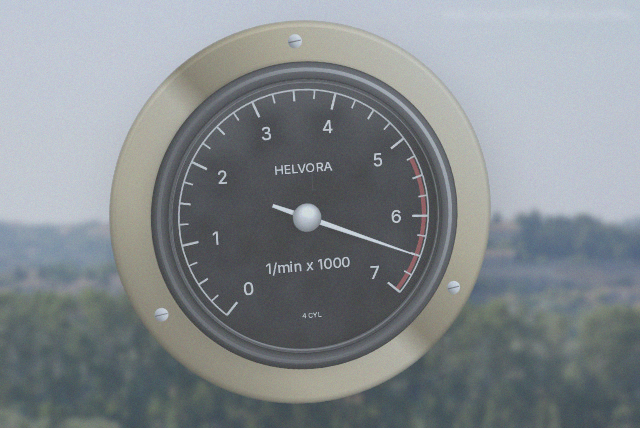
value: 6500
